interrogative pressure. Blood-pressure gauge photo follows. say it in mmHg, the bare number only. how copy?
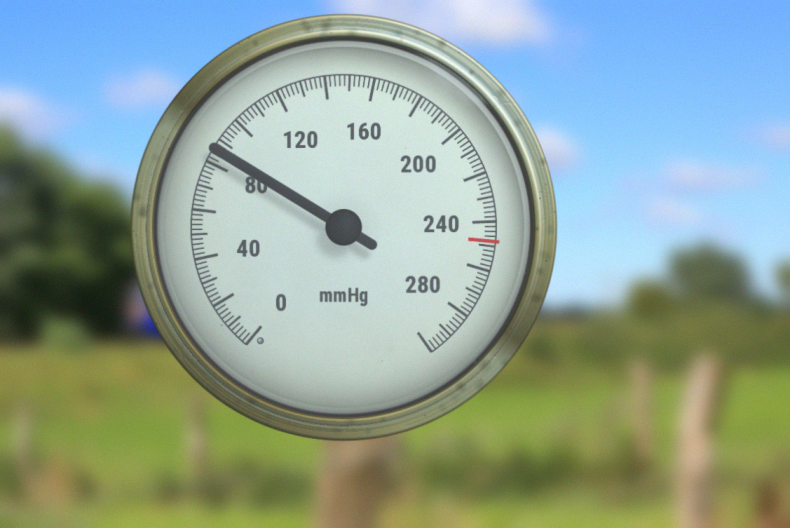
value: 86
